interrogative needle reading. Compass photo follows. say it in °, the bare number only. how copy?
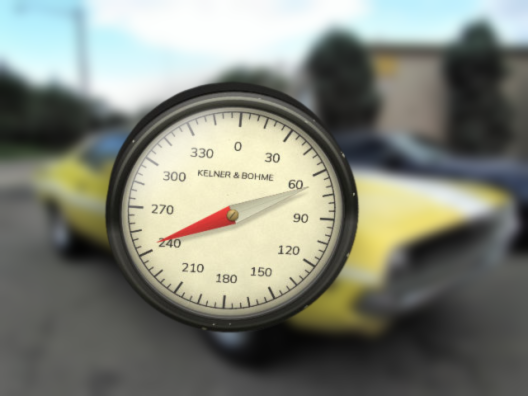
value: 245
